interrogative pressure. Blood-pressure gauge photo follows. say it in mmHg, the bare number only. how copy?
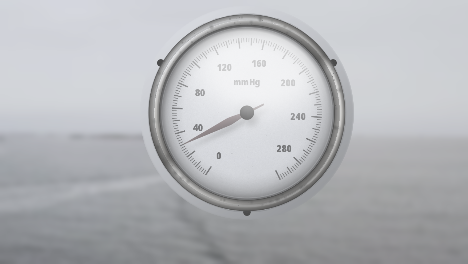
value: 30
